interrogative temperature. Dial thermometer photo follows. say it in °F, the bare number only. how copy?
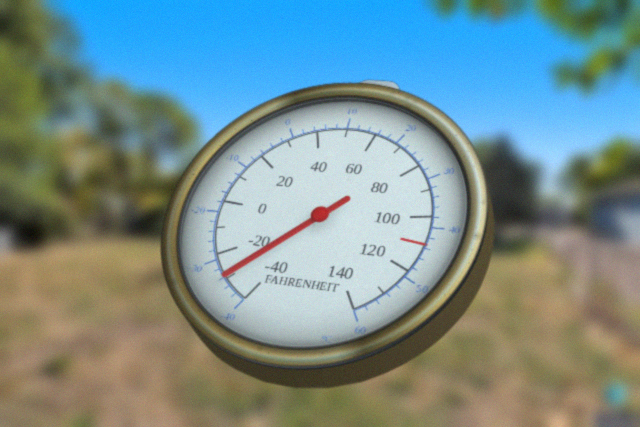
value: -30
